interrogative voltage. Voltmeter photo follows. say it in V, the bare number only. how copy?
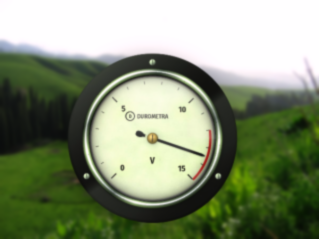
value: 13.5
